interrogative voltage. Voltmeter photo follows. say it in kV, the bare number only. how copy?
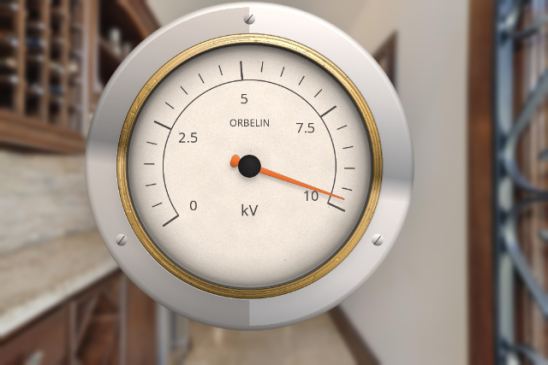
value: 9.75
